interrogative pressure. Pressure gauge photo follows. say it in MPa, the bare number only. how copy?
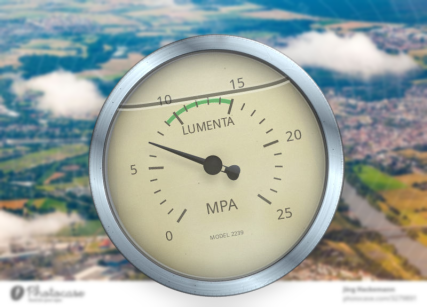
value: 7
